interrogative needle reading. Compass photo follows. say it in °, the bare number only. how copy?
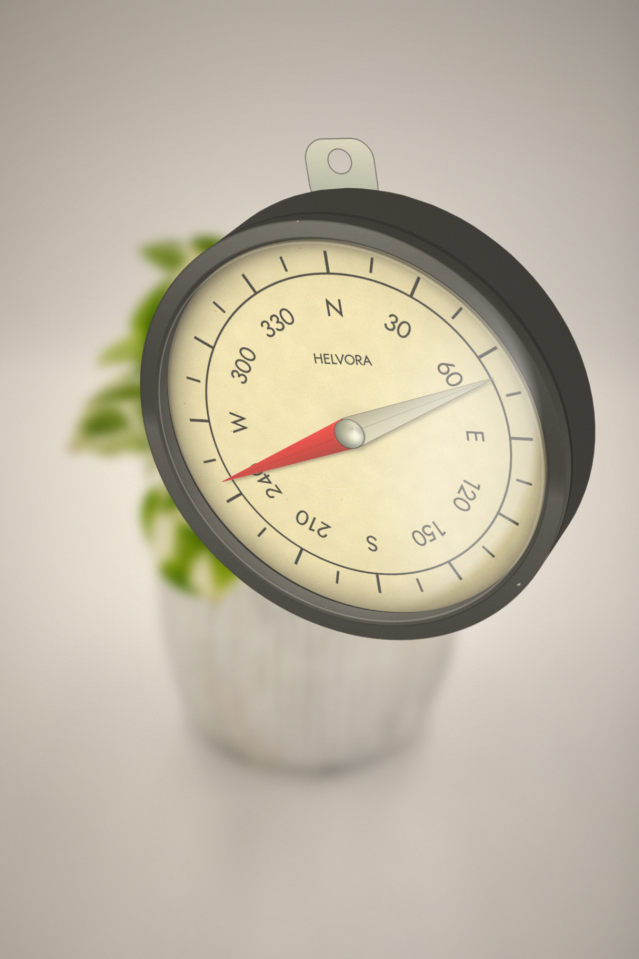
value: 247.5
